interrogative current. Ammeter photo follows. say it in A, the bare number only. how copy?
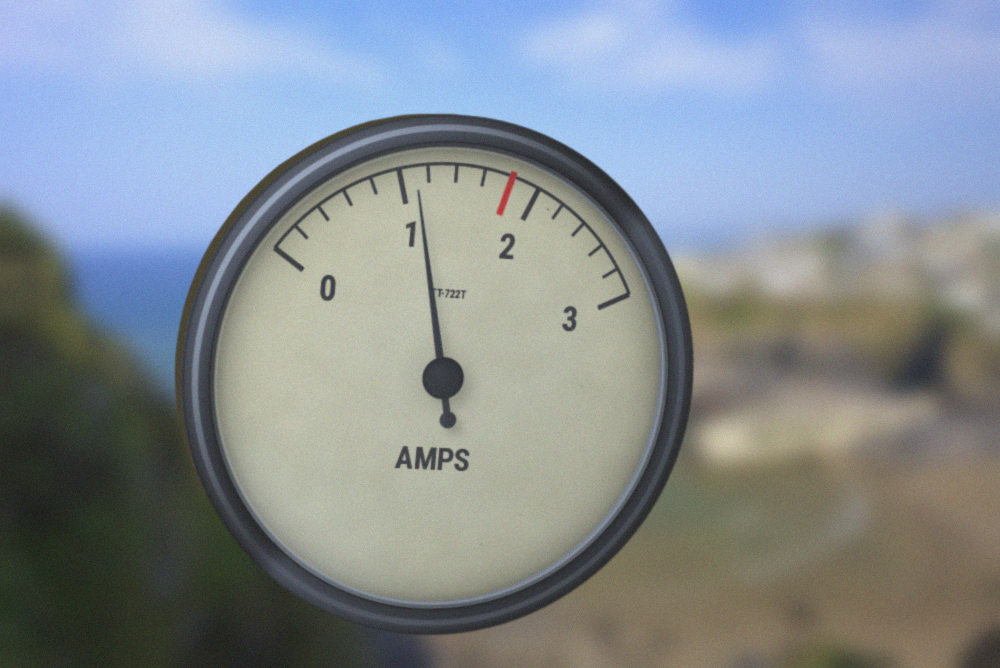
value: 1.1
